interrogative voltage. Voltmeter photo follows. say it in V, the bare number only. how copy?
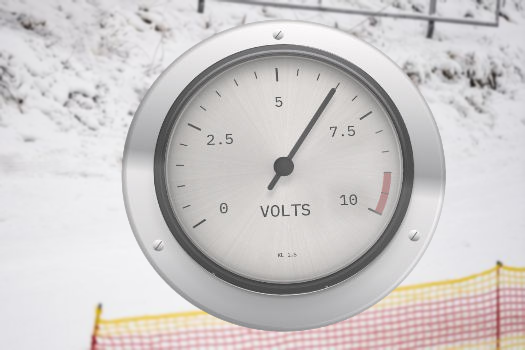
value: 6.5
